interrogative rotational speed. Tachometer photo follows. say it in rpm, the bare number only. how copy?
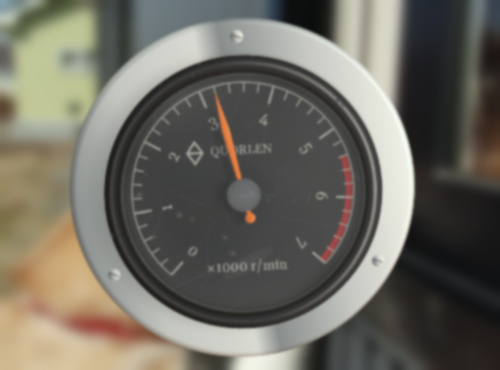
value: 3200
